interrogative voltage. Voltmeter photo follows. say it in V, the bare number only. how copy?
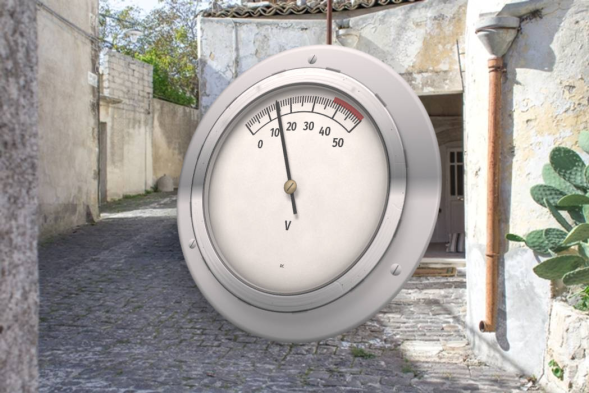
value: 15
